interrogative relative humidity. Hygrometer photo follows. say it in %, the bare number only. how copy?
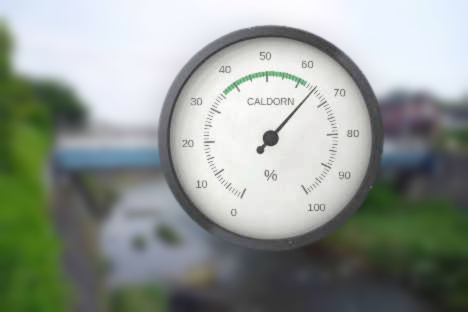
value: 65
